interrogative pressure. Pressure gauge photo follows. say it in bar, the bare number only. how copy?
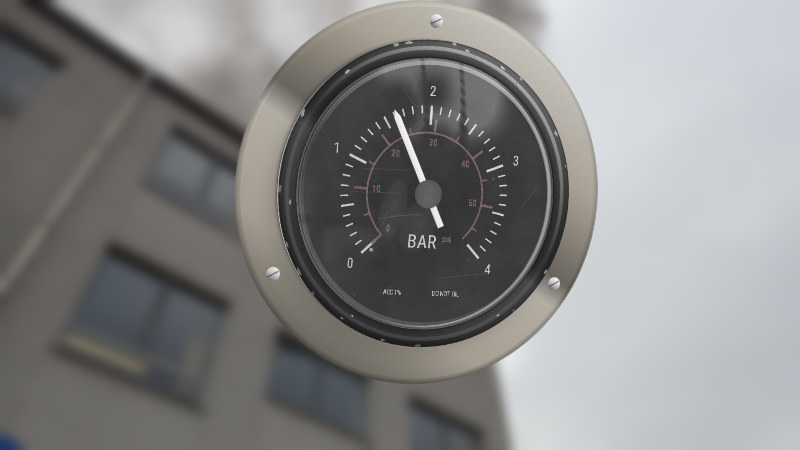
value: 1.6
